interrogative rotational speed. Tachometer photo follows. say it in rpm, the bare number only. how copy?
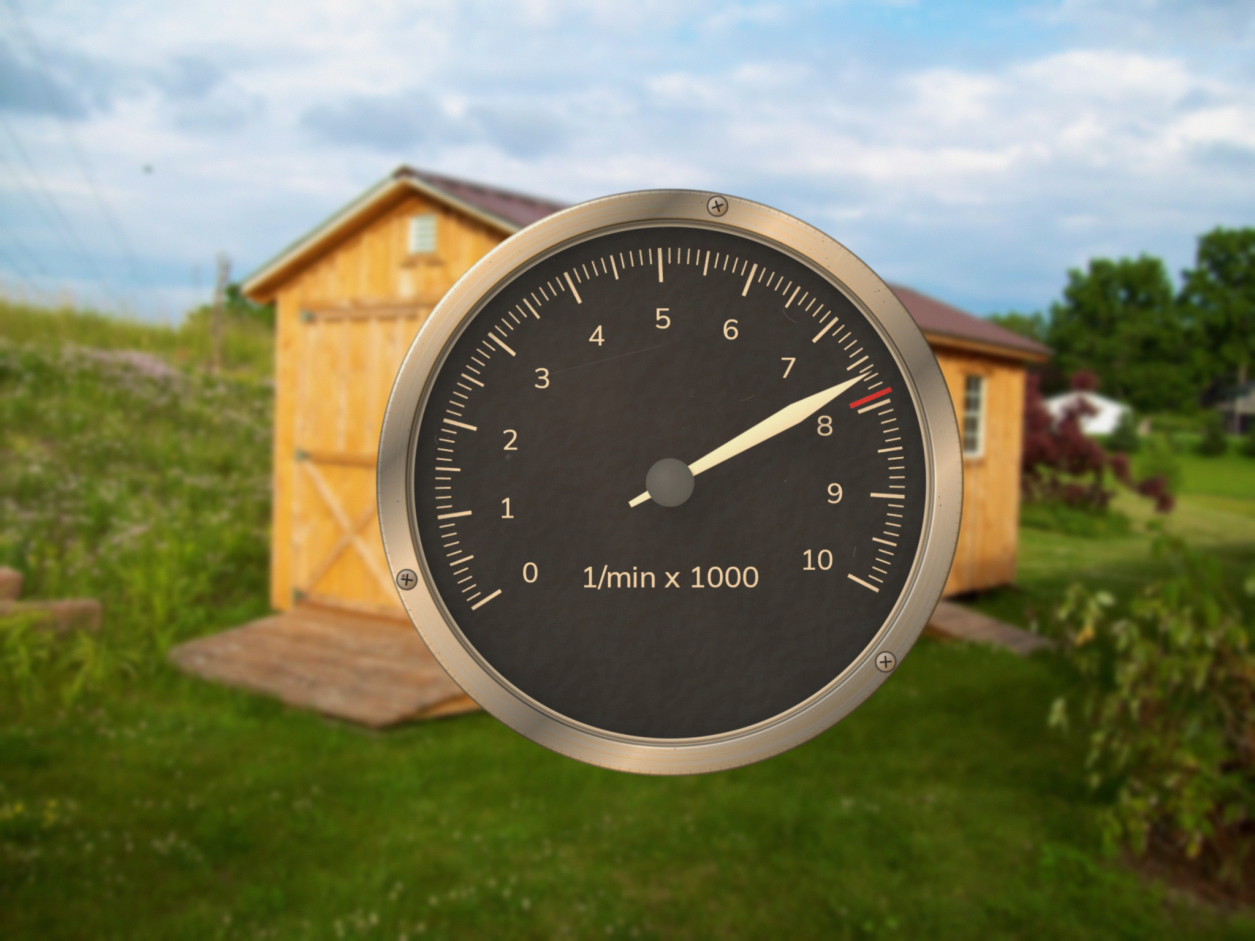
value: 7650
